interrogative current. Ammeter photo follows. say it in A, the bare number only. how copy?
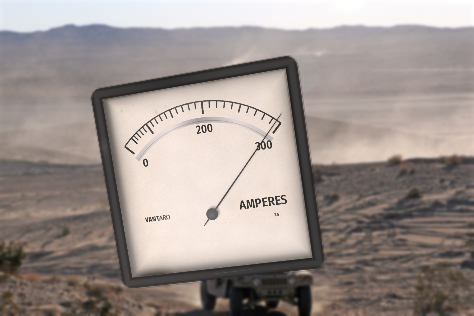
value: 295
